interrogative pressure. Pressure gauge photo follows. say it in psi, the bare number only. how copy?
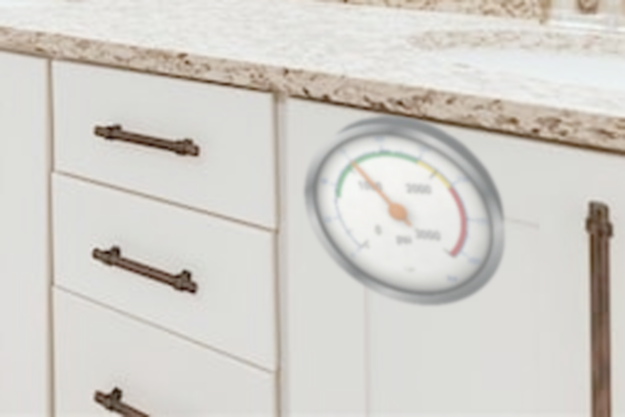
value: 1100
